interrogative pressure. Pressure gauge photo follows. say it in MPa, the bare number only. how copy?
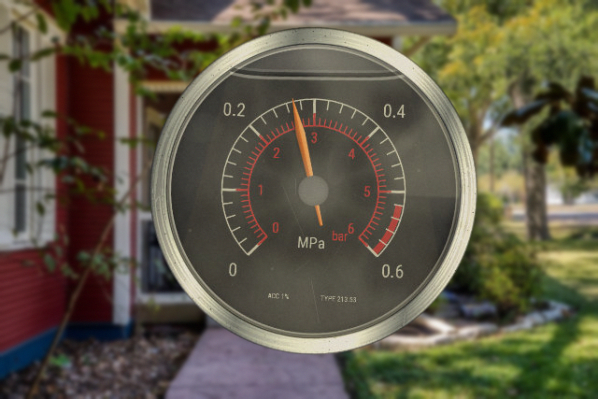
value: 0.27
